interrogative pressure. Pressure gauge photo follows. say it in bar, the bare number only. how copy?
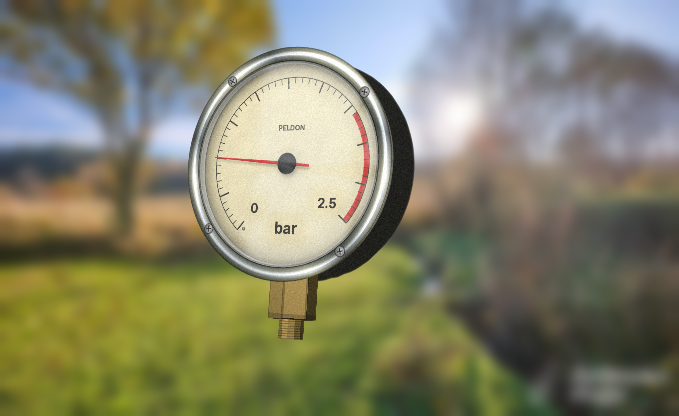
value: 0.5
